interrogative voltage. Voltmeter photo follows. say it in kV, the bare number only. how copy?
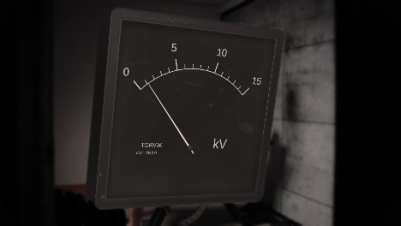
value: 1
